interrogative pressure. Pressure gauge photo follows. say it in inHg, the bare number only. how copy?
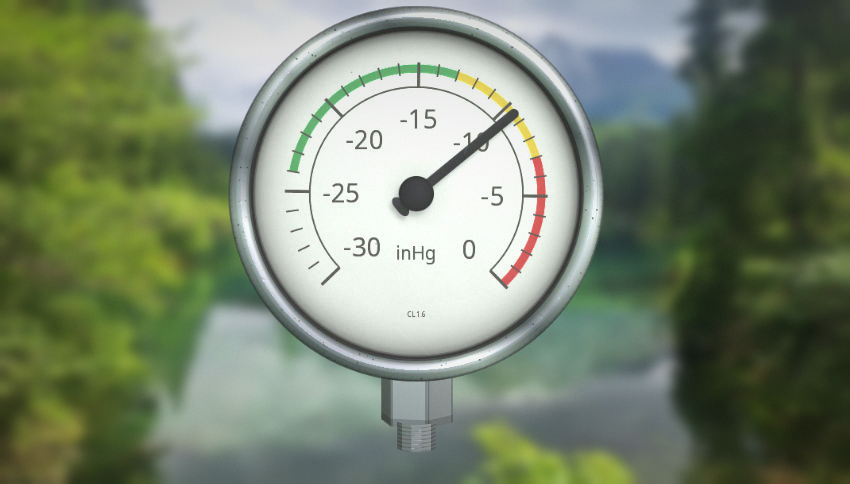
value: -9.5
